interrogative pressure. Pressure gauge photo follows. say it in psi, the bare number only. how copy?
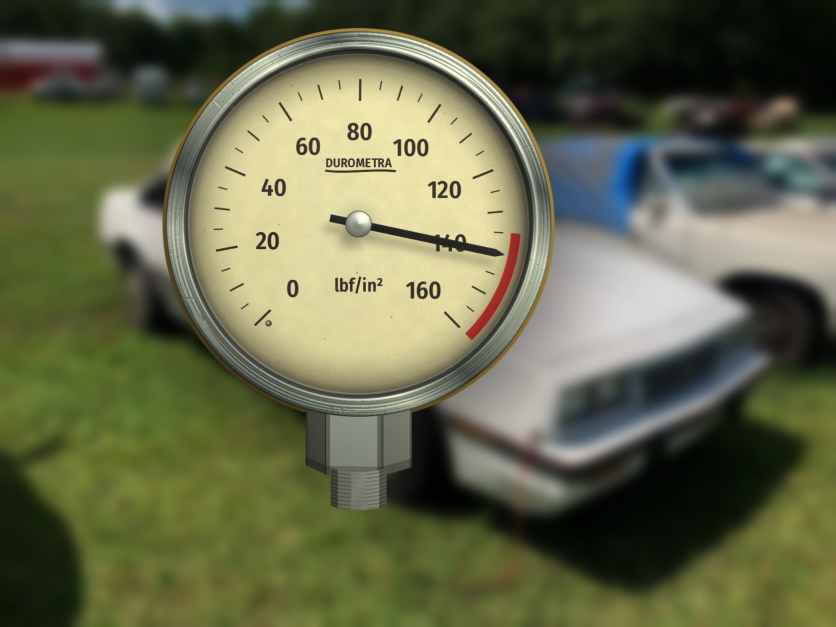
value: 140
